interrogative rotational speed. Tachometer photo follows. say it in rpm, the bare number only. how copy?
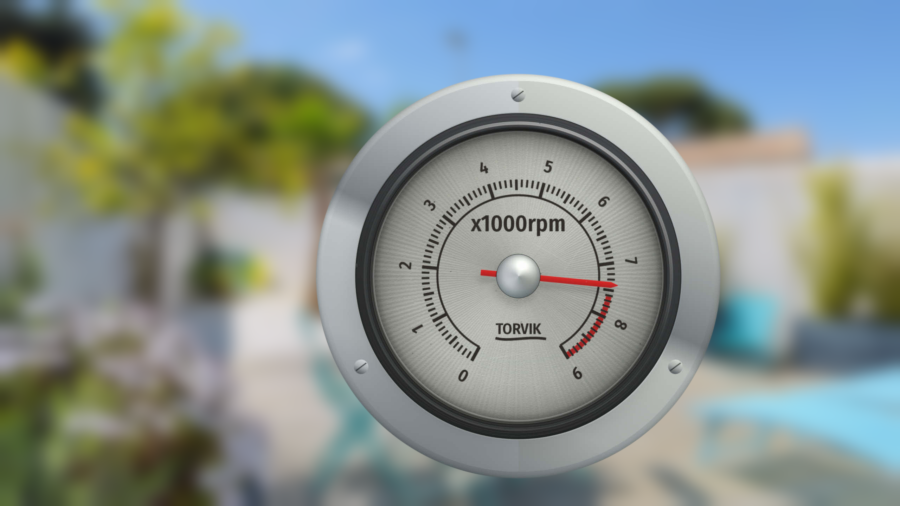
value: 7400
